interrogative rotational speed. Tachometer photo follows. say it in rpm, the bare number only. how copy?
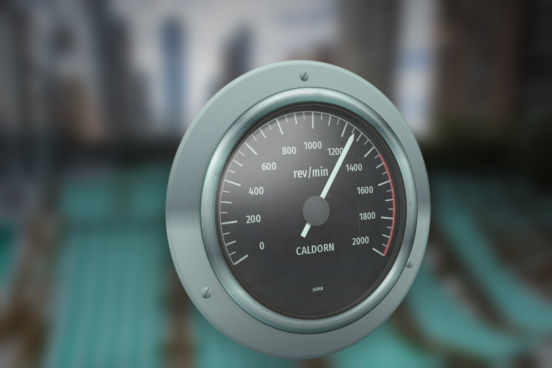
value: 1250
